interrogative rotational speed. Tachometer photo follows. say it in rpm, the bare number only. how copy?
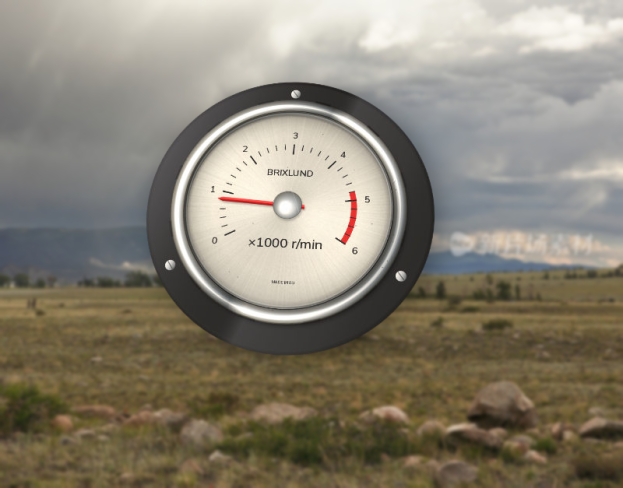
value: 800
